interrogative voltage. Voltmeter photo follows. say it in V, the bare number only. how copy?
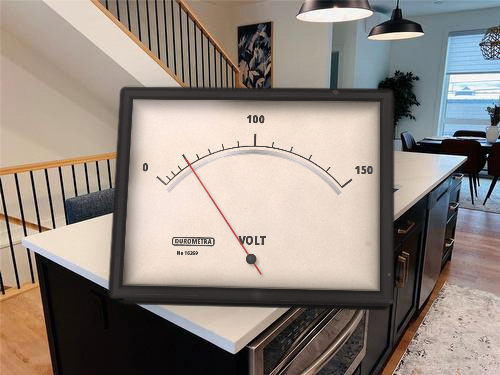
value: 50
